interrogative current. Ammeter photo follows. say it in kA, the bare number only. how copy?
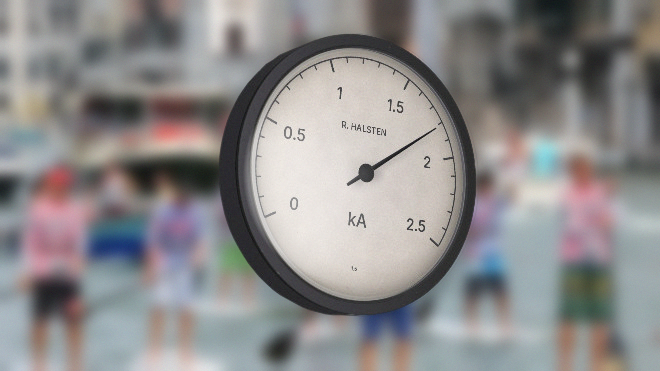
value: 1.8
